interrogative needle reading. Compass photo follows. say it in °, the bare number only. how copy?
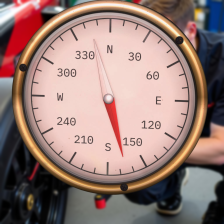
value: 165
